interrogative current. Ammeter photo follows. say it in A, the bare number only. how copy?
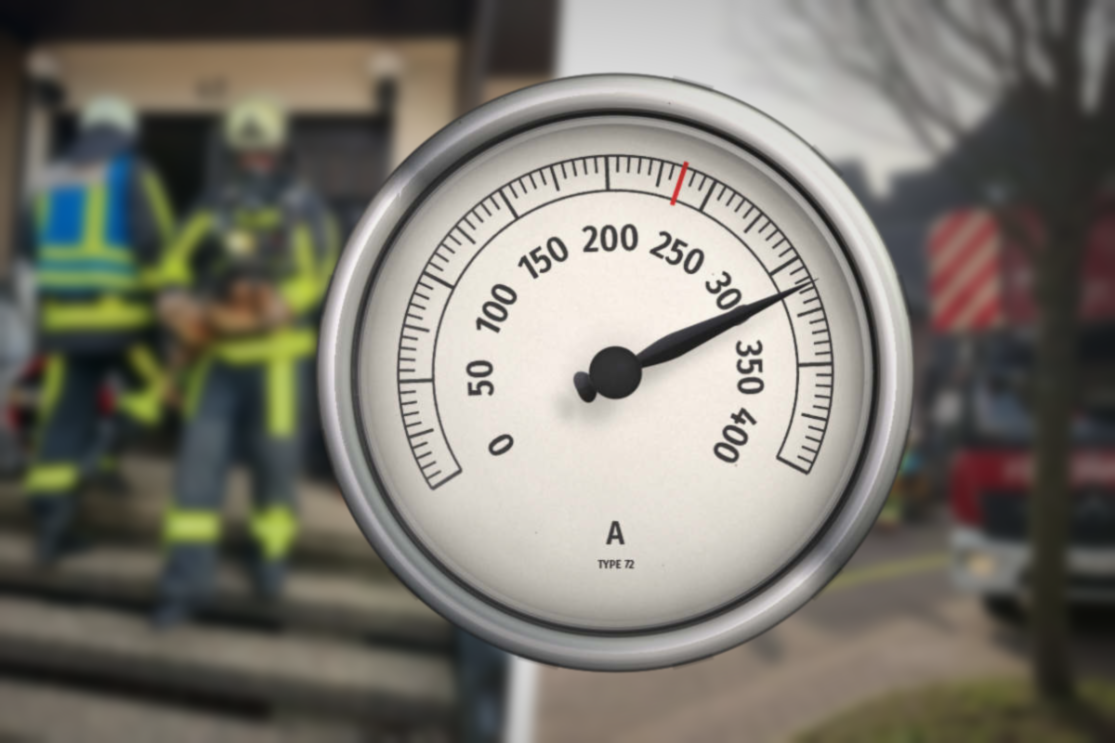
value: 312.5
